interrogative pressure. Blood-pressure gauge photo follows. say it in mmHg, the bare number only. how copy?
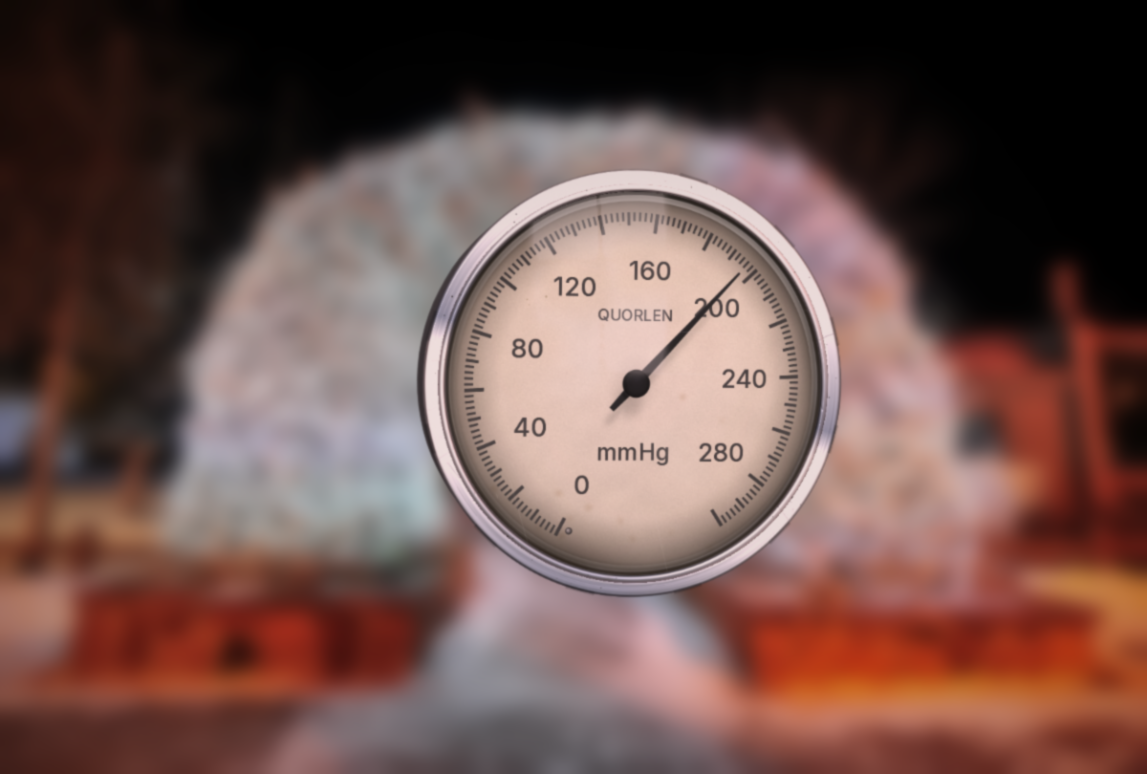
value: 196
